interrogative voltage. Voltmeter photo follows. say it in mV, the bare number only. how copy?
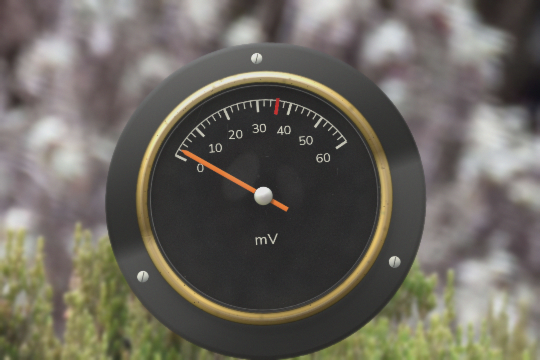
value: 2
